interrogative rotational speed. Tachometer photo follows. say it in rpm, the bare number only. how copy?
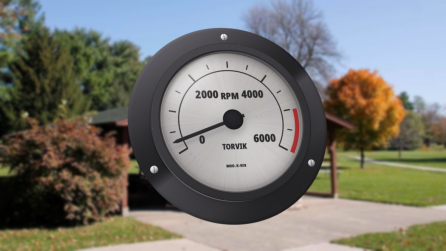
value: 250
